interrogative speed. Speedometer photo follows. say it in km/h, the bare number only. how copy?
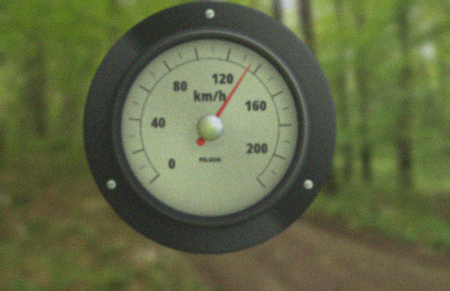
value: 135
